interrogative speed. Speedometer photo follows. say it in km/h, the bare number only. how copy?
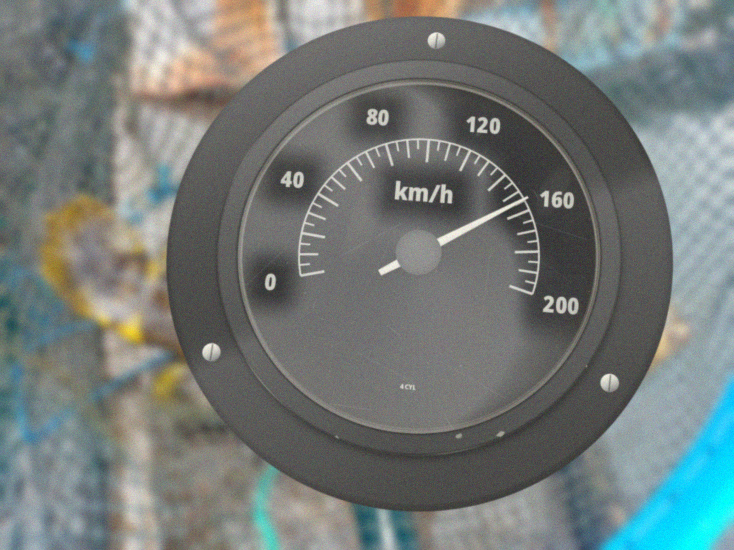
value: 155
